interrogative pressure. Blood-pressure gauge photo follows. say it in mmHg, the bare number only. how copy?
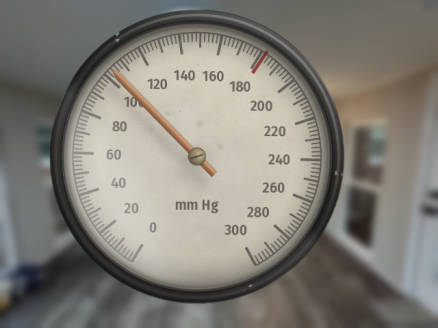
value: 104
